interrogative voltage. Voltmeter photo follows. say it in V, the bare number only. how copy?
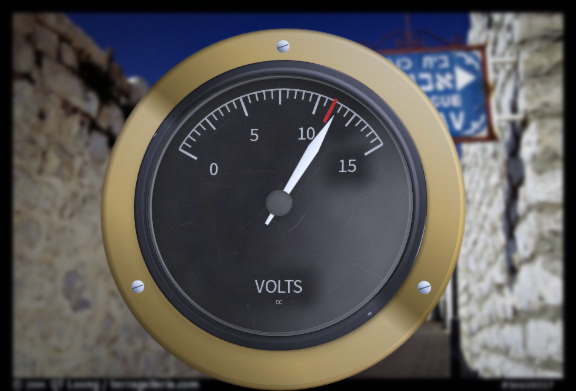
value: 11.5
